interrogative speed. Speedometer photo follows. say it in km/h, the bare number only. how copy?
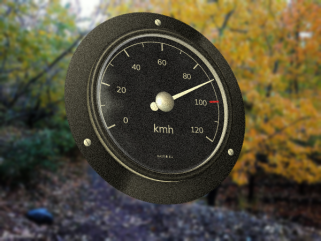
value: 90
